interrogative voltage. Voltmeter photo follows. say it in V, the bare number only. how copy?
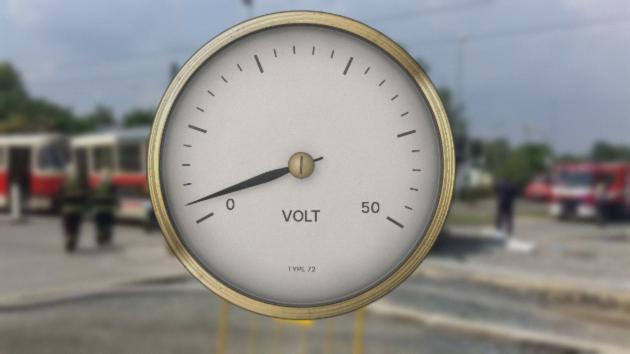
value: 2
